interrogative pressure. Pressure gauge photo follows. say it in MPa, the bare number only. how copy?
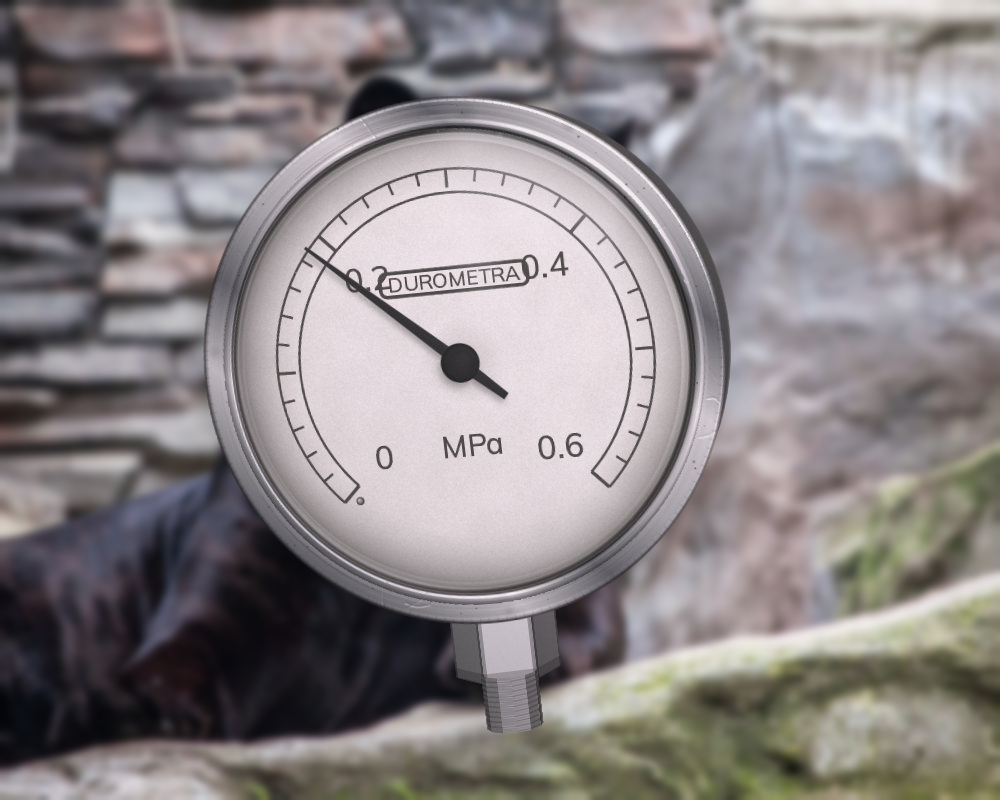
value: 0.19
